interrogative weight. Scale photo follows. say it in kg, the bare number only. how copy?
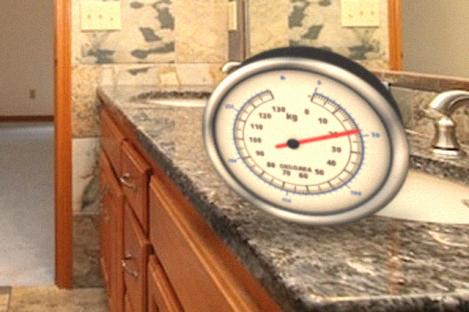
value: 20
